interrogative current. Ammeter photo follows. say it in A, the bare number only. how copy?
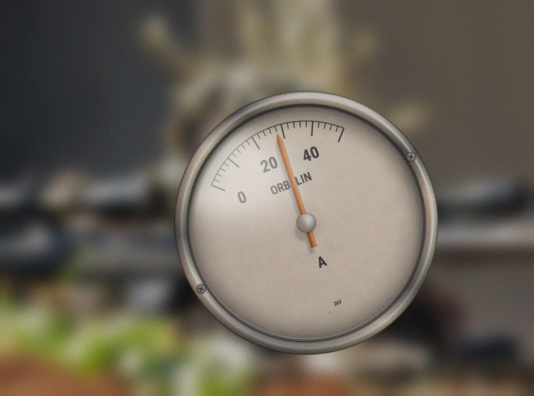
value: 28
